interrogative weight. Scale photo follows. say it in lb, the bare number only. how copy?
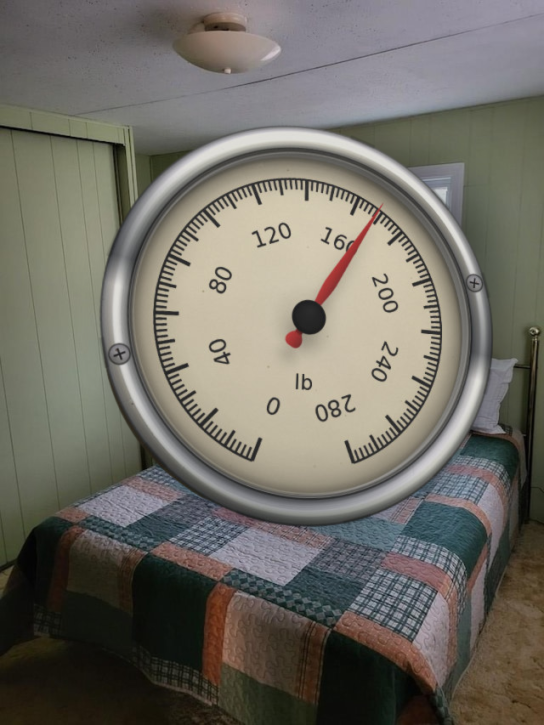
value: 168
